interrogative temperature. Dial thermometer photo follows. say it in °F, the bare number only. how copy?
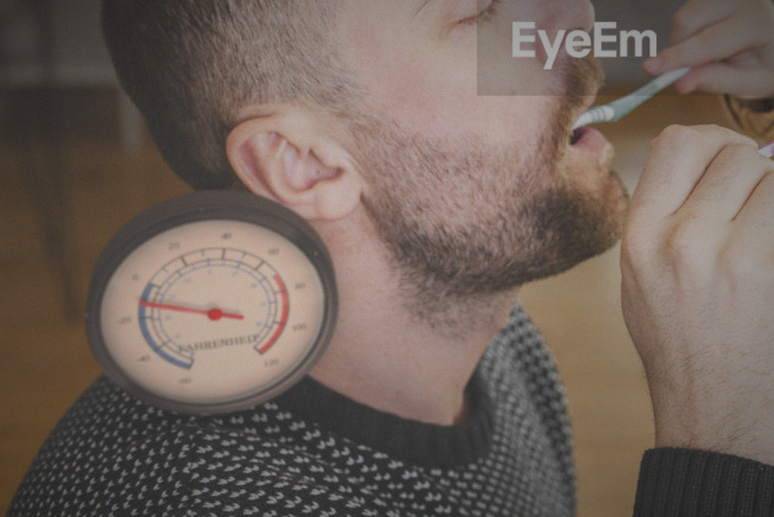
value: -10
